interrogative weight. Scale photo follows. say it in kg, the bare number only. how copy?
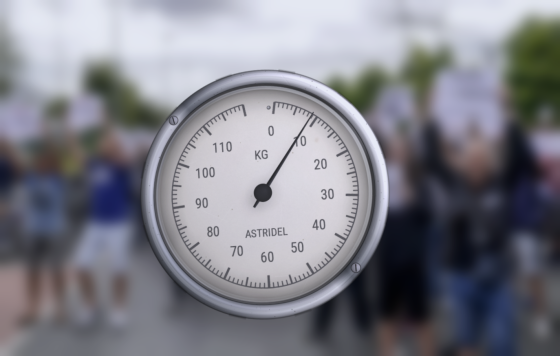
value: 9
